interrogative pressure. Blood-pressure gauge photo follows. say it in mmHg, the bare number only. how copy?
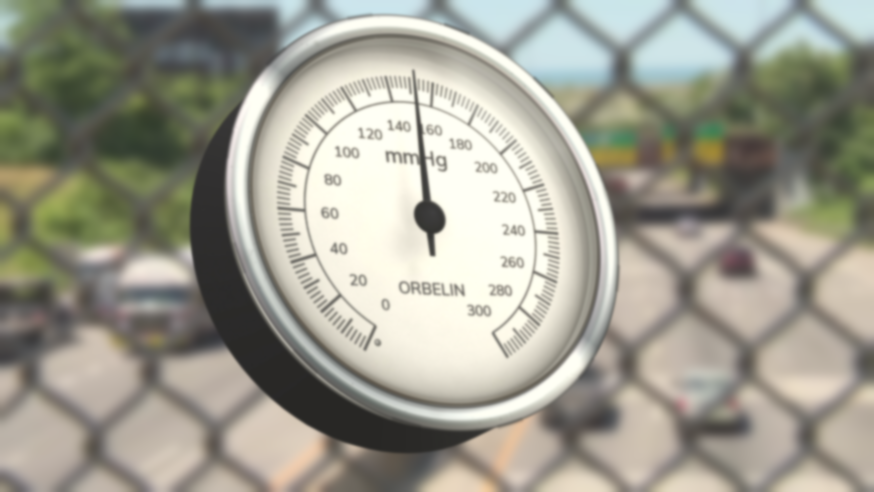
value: 150
